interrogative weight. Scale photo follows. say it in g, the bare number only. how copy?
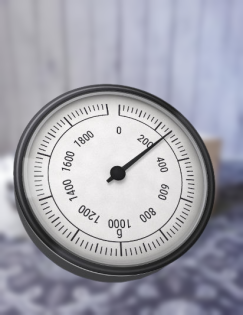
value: 260
